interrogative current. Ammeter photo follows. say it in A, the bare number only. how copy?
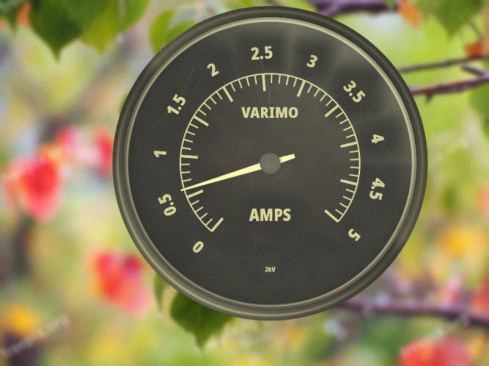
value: 0.6
